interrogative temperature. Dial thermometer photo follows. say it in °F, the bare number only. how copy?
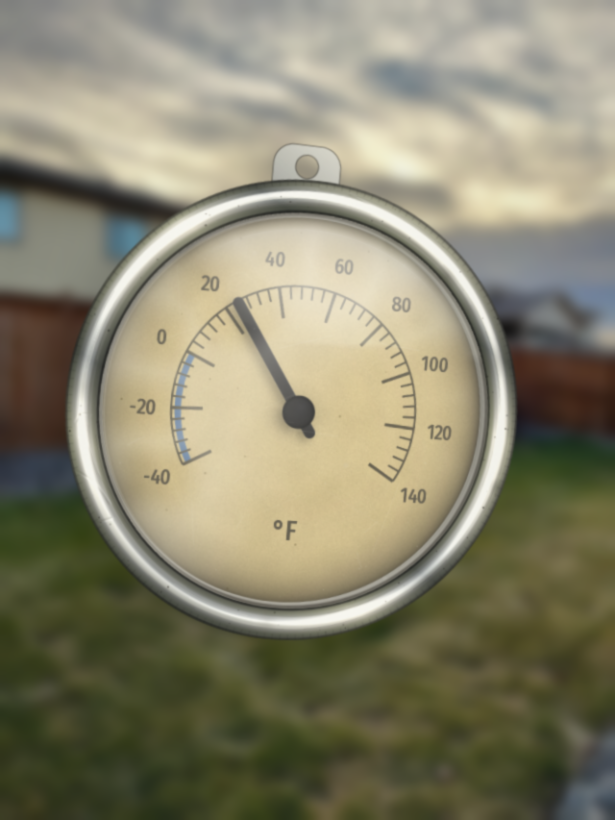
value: 24
